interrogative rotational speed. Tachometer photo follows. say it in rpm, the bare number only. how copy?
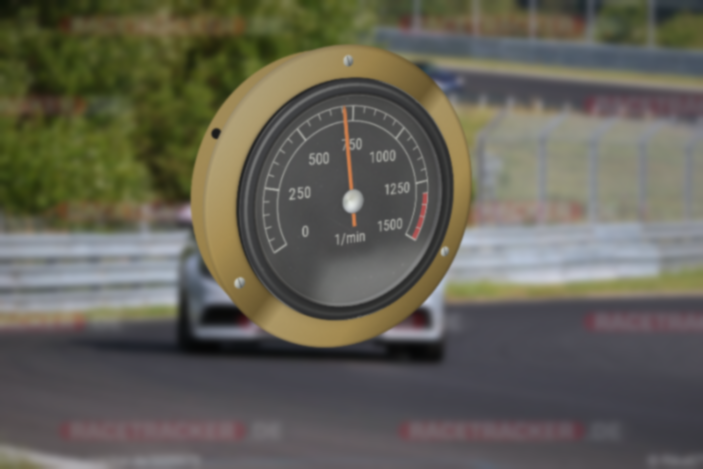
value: 700
